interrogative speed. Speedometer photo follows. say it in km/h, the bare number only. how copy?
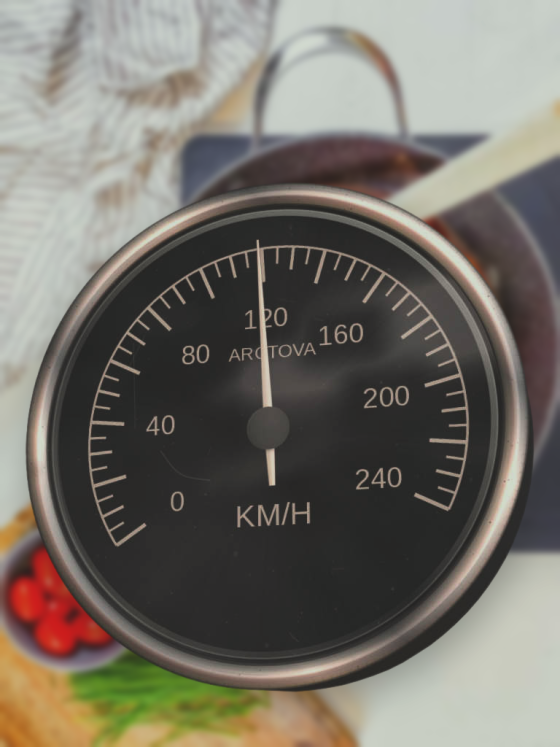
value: 120
